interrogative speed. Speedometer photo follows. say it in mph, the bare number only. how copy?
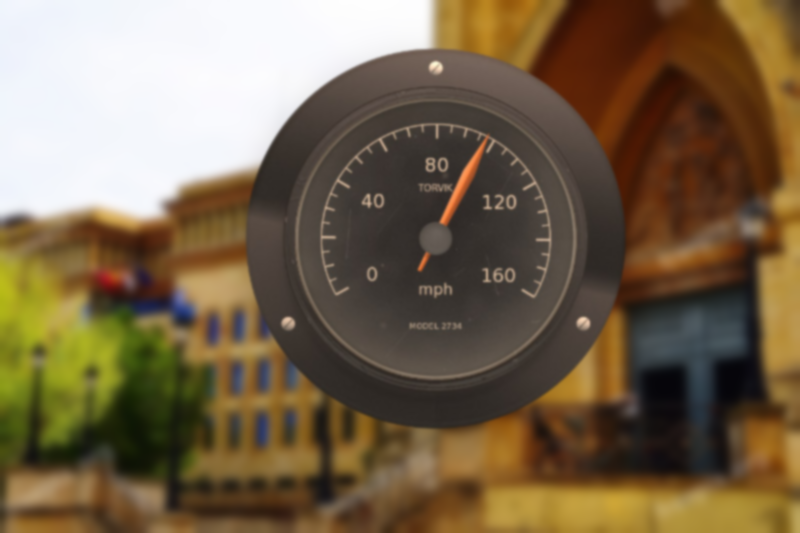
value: 97.5
